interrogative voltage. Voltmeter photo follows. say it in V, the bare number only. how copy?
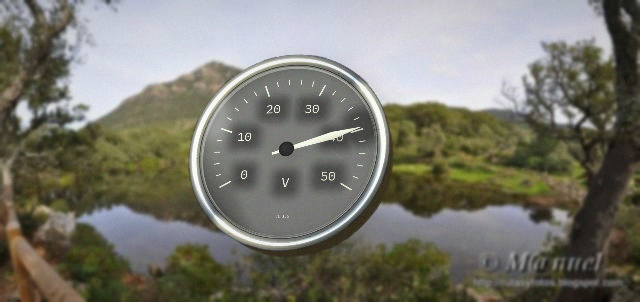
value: 40
